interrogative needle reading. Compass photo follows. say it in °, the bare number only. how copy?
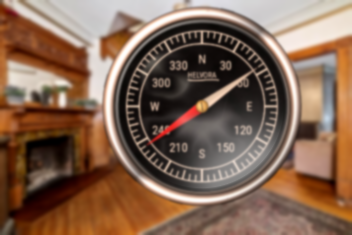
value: 235
